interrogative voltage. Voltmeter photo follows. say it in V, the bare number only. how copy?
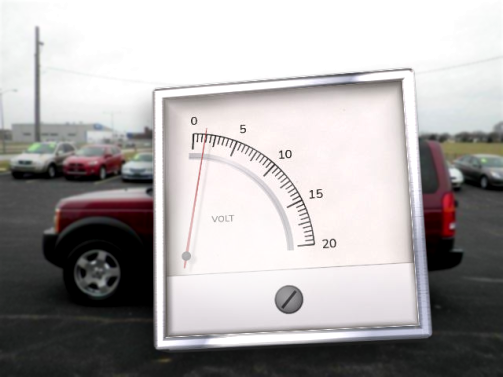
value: 1.5
